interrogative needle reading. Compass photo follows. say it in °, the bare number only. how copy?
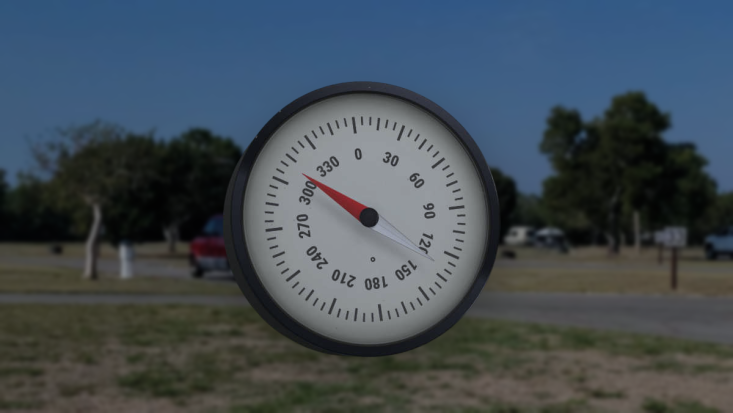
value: 310
